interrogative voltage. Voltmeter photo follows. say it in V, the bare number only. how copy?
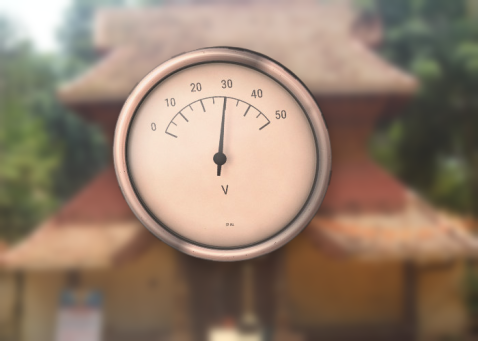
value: 30
